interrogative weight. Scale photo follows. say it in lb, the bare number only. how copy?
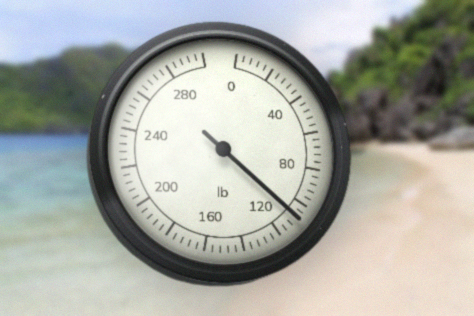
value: 108
